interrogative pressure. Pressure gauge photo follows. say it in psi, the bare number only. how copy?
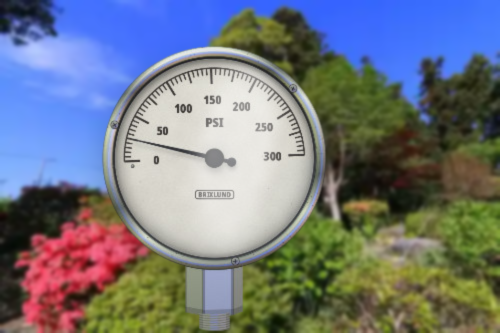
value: 25
